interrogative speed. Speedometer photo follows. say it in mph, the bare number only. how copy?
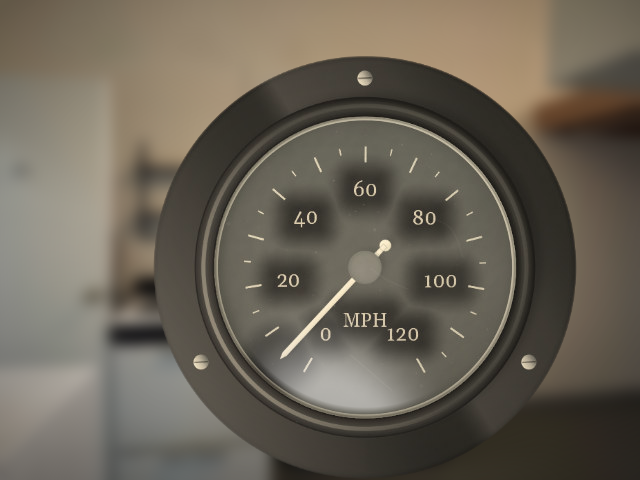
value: 5
